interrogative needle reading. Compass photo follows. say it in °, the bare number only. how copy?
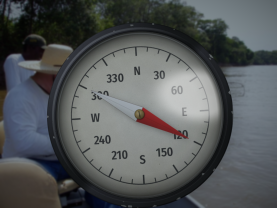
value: 120
